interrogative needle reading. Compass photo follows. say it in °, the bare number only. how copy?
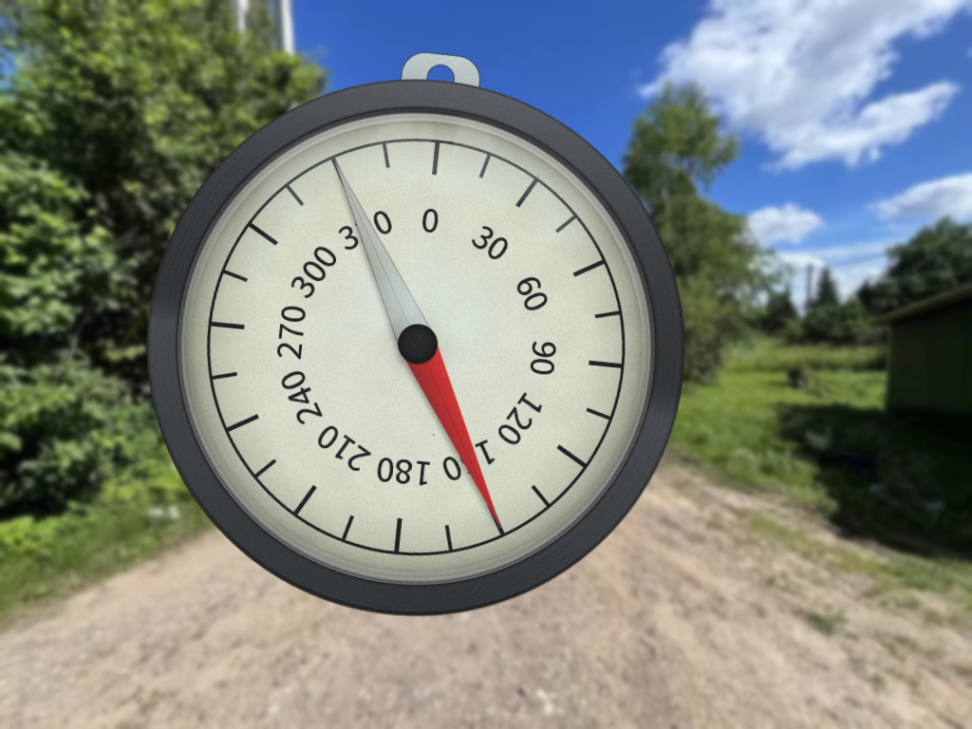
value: 150
